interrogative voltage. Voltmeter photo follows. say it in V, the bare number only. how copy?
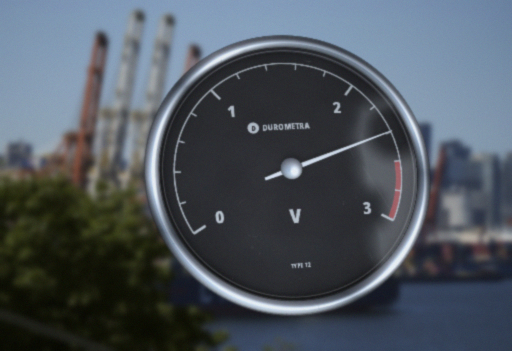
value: 2.4
